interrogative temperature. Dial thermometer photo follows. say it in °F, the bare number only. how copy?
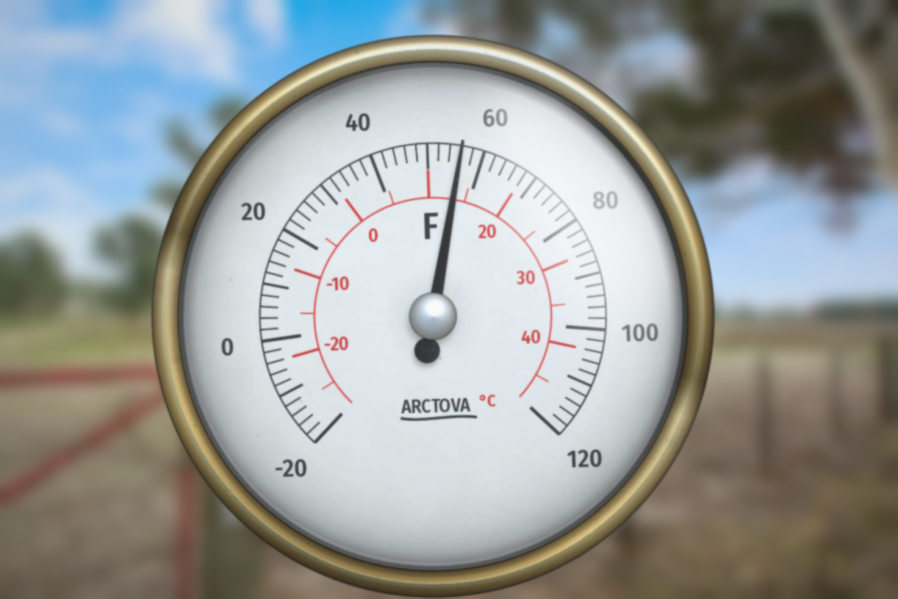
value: 56
